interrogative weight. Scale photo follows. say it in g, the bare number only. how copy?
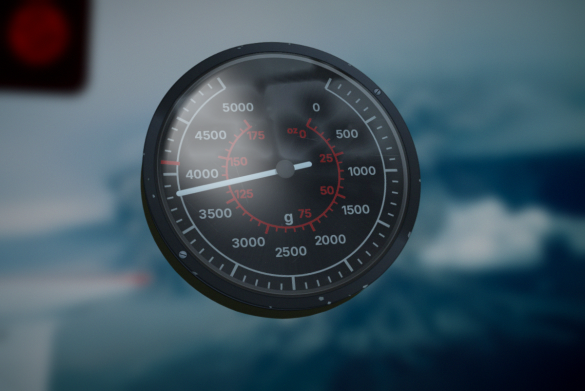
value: 3800
